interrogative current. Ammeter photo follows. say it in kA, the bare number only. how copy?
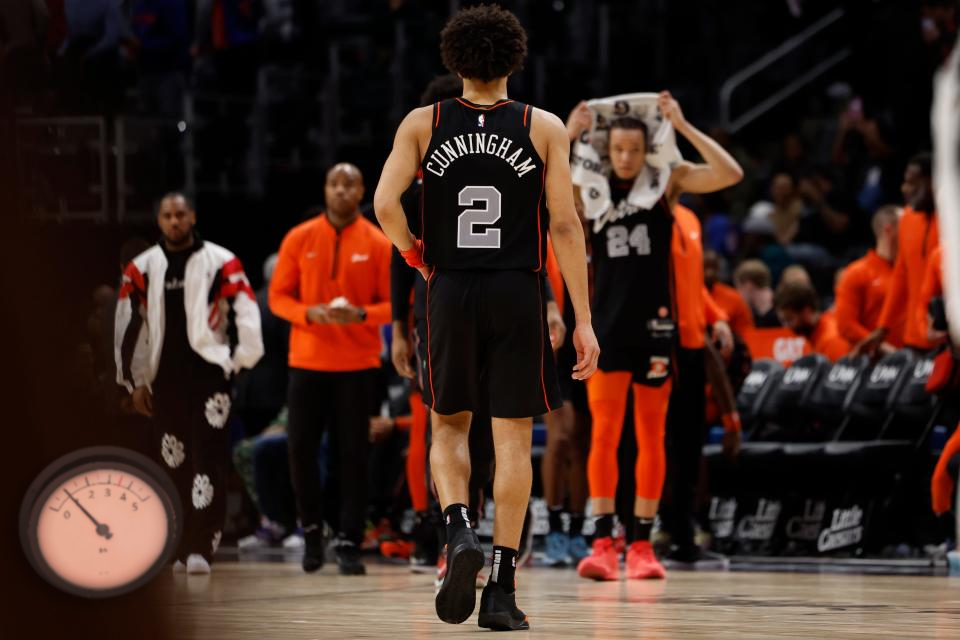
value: 1
